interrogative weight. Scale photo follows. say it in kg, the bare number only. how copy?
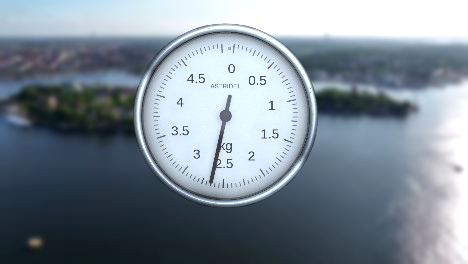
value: 2.65
